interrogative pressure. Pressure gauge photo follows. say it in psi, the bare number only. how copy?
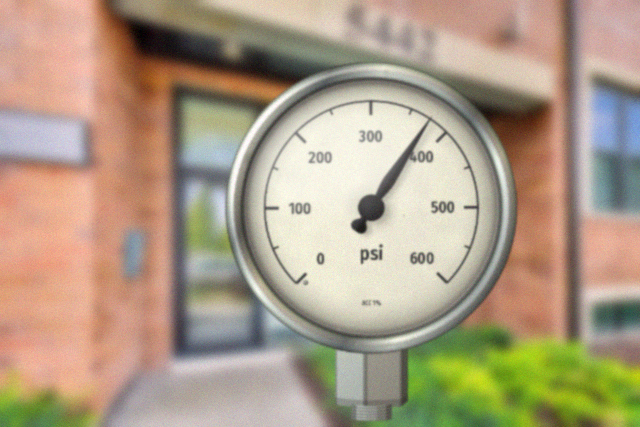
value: 375
